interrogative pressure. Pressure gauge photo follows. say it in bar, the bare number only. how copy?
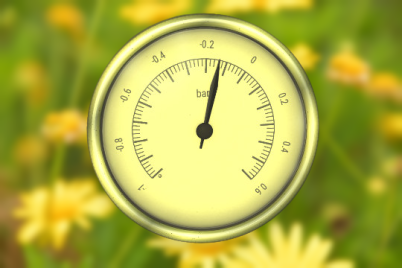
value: -0.14
